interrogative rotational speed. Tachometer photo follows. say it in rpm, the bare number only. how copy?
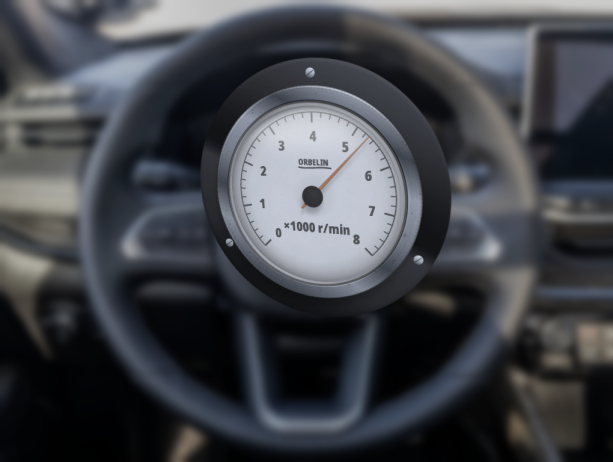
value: 5300
